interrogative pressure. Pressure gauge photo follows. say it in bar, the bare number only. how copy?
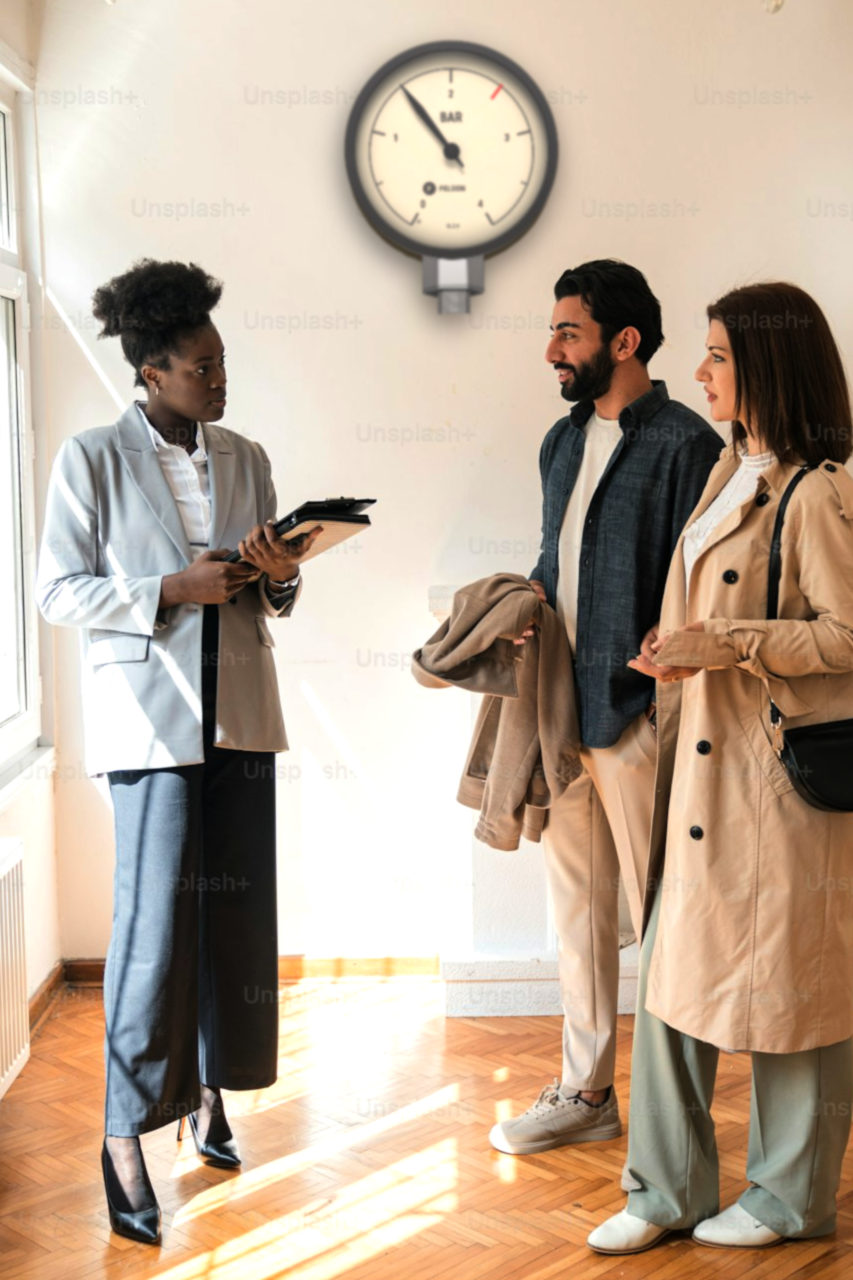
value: 1.5
